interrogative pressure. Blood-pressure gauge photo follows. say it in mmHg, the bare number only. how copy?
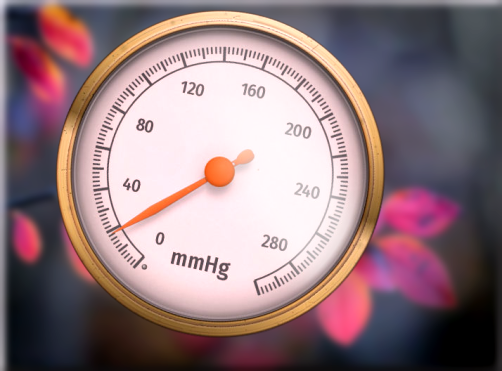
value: 18
